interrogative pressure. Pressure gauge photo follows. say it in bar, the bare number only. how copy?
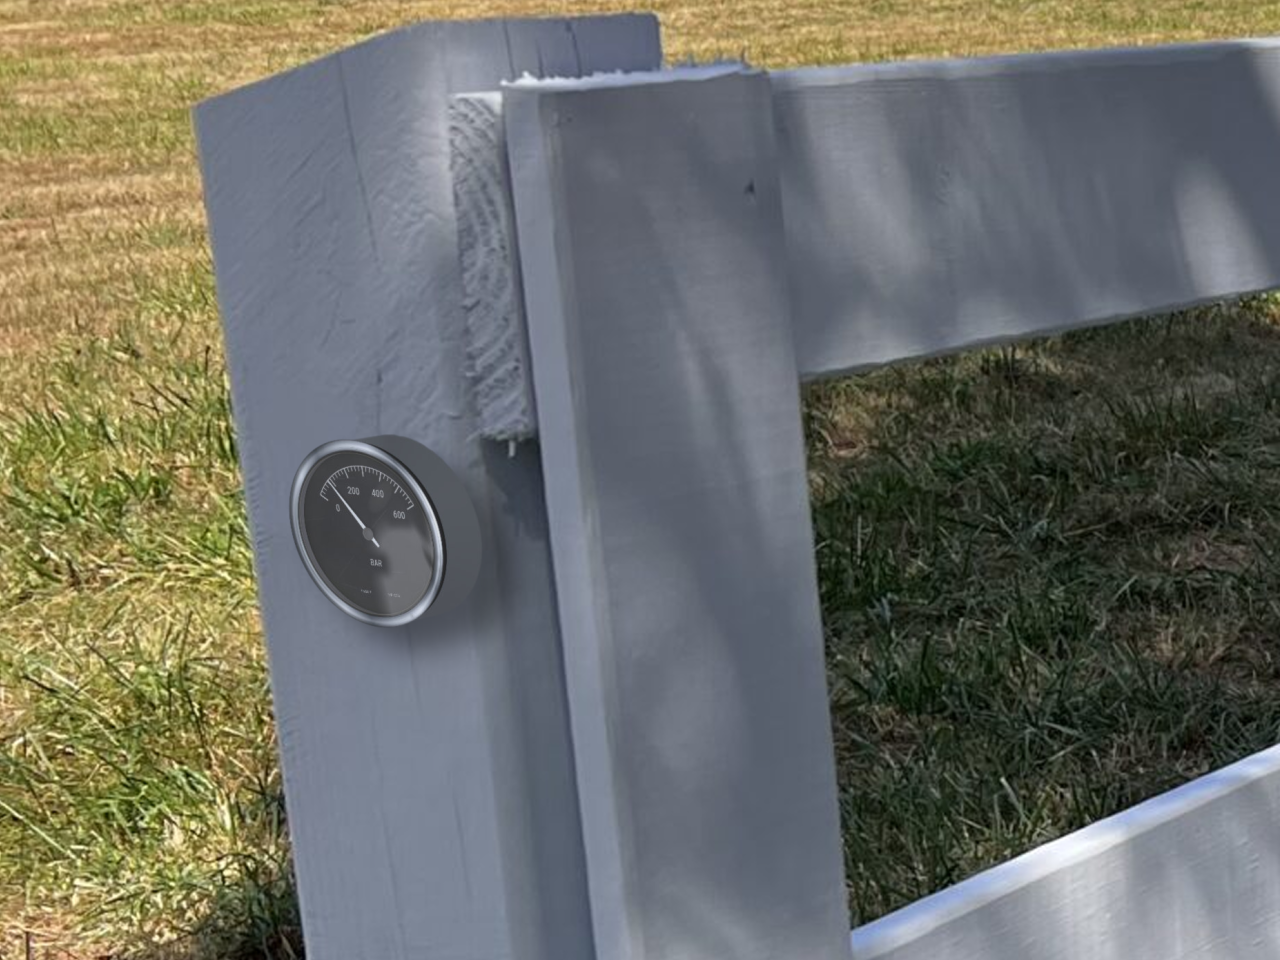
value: 100
